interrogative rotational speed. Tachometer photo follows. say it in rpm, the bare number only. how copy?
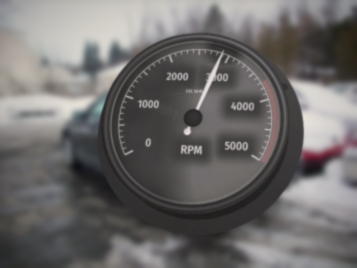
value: 2900
